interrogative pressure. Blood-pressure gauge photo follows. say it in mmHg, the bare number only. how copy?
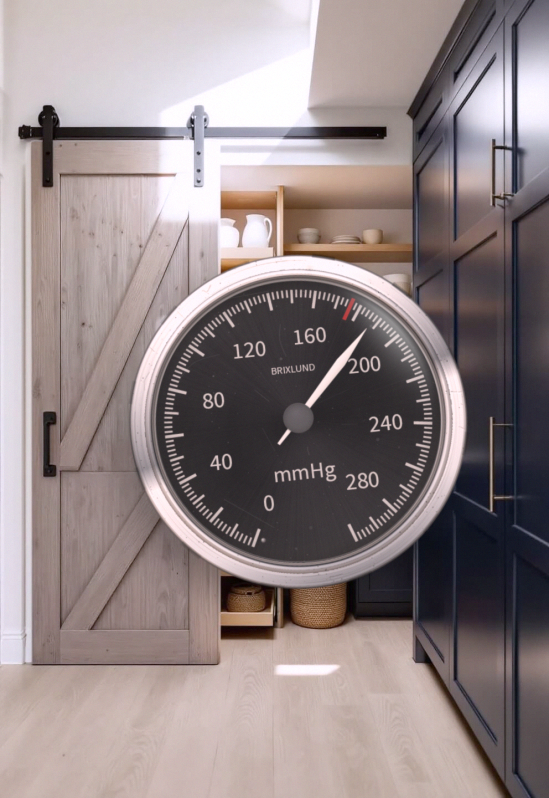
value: 188
